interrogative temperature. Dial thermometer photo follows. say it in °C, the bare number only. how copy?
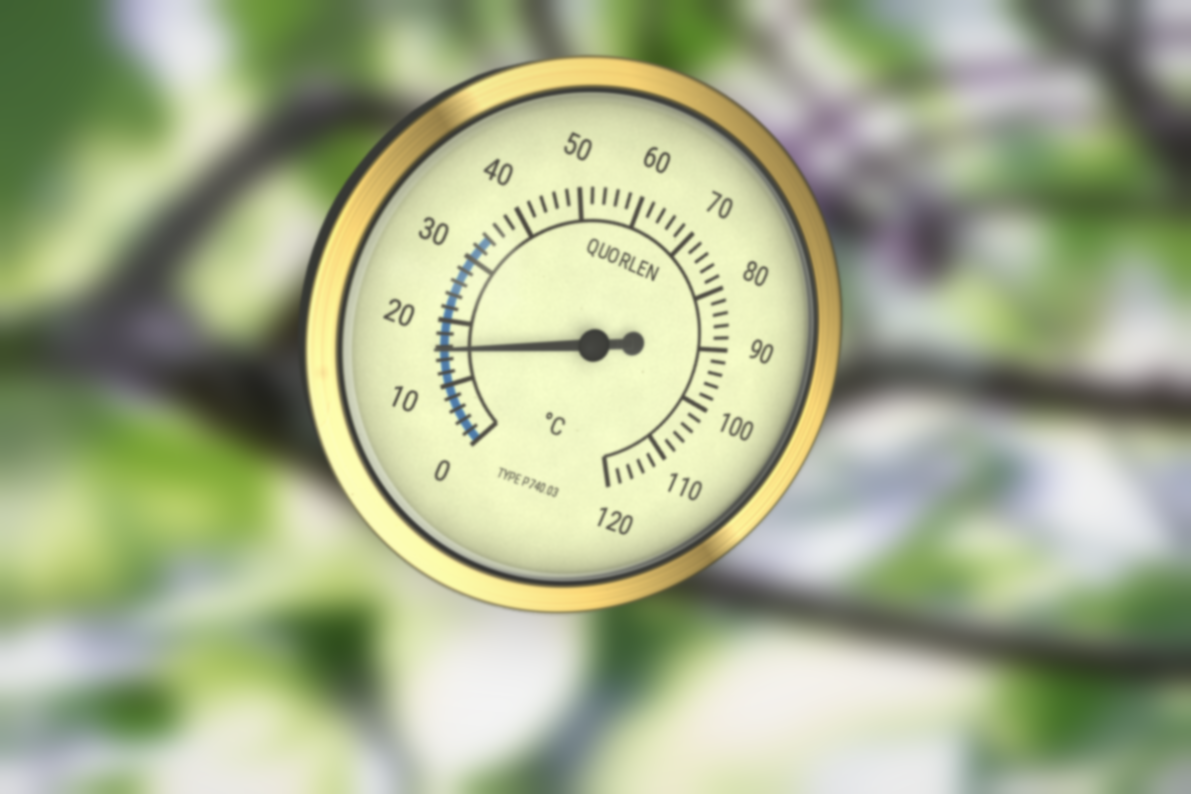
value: 16
